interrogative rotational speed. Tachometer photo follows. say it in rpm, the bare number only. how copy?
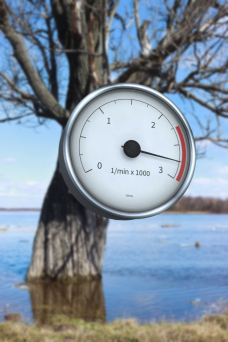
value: 2750
